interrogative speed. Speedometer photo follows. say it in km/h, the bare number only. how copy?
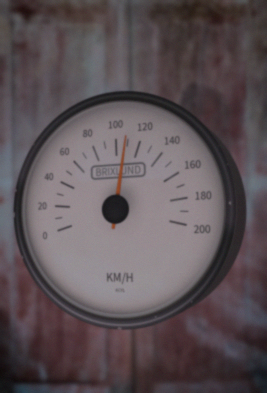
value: 110
